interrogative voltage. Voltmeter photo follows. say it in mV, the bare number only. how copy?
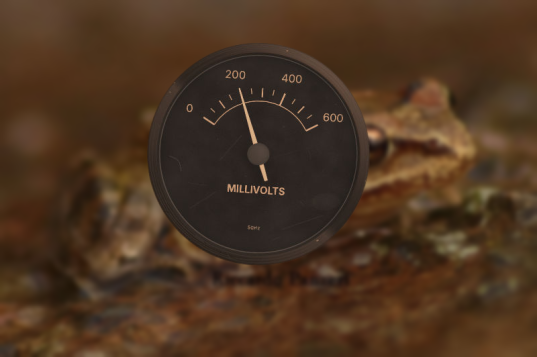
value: 200
